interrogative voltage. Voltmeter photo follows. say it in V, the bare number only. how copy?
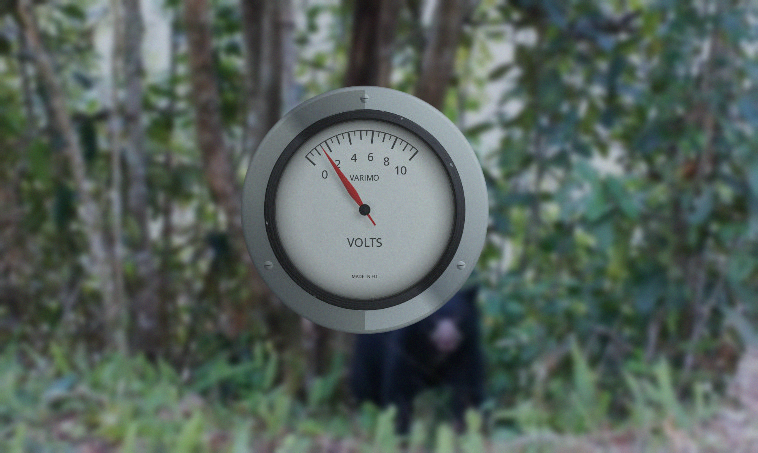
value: 1.5
